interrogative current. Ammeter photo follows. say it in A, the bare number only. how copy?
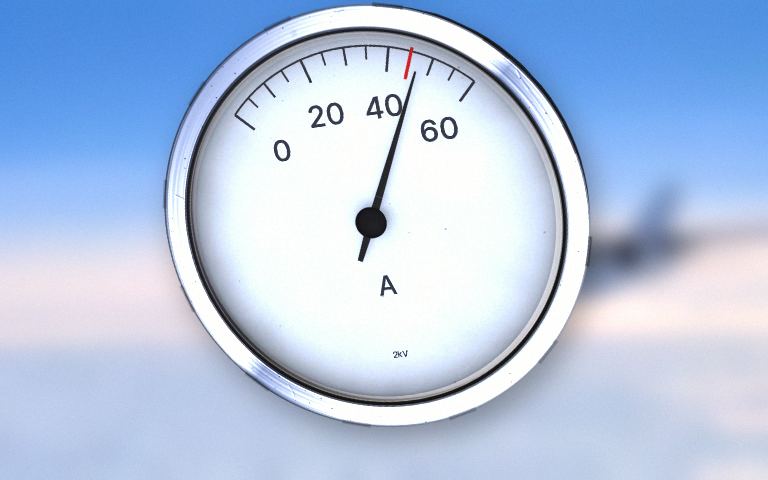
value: 47.5
